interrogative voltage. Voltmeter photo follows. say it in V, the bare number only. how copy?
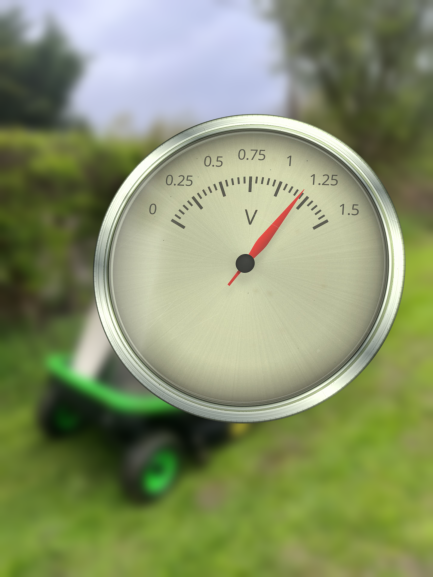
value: 1.2
